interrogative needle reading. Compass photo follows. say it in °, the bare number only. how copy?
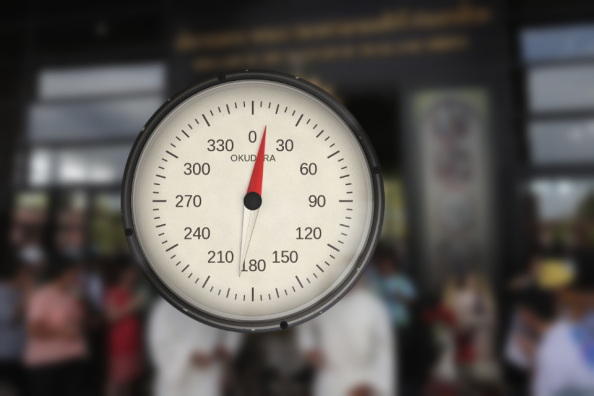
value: 10
